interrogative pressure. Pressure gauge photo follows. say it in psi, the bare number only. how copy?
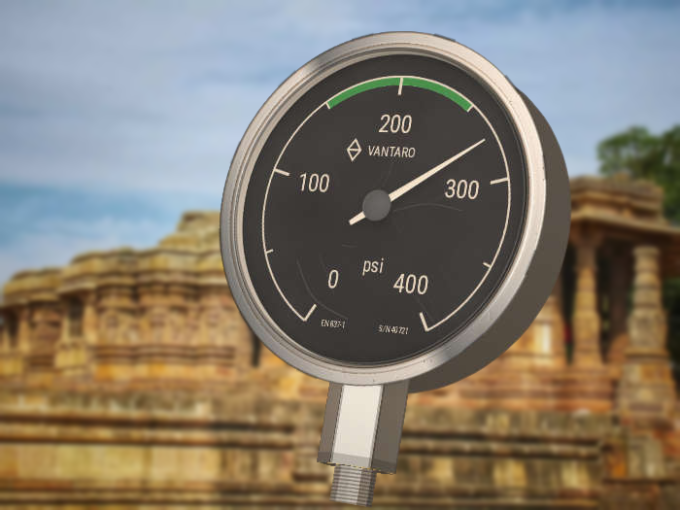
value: 275
